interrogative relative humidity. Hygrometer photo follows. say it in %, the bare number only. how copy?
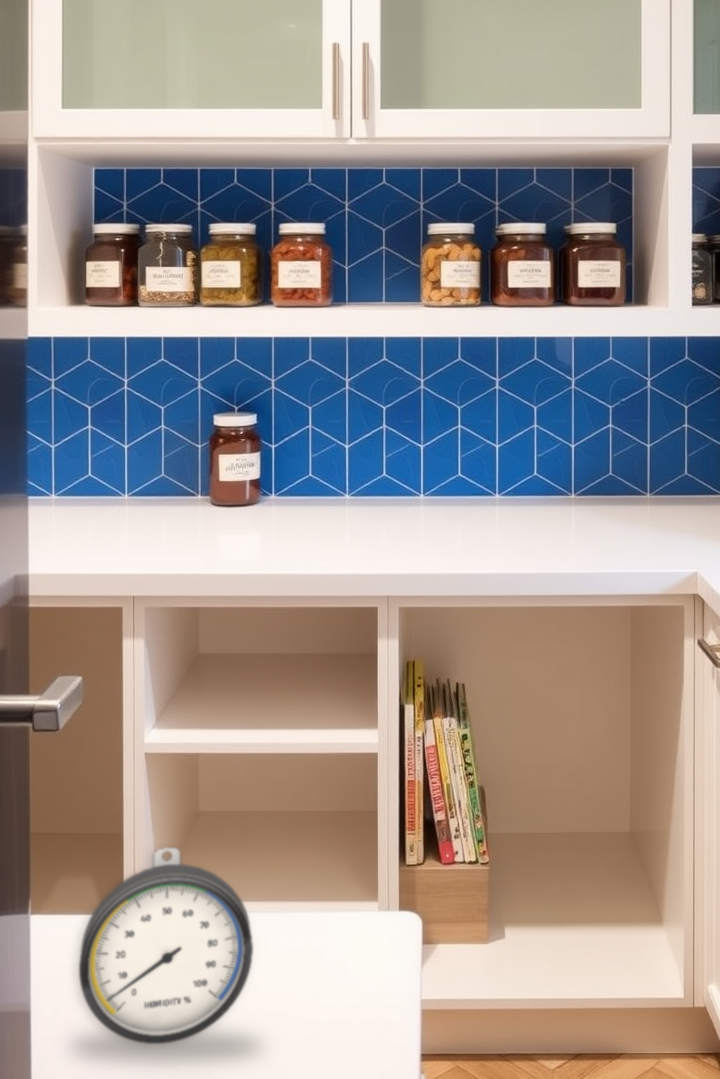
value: 5
